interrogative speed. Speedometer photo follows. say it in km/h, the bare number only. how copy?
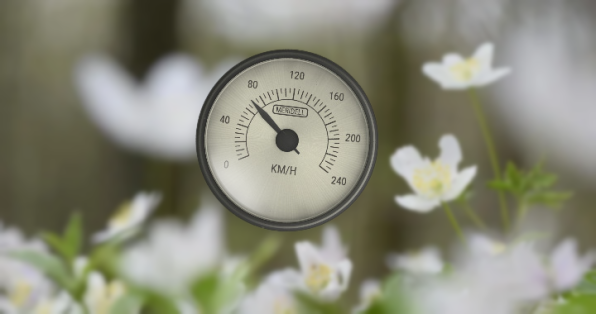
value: 70
